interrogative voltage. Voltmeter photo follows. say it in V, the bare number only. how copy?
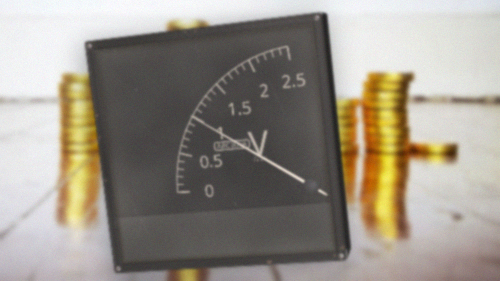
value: 1
